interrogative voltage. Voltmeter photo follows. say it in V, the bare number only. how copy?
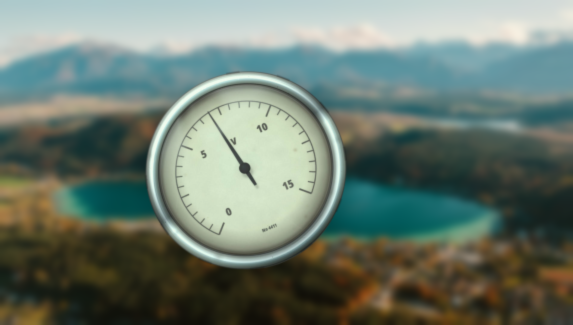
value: 7
